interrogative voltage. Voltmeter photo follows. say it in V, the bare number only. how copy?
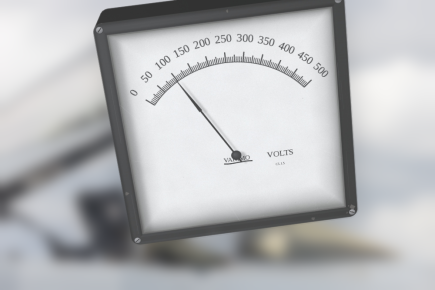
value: 100
